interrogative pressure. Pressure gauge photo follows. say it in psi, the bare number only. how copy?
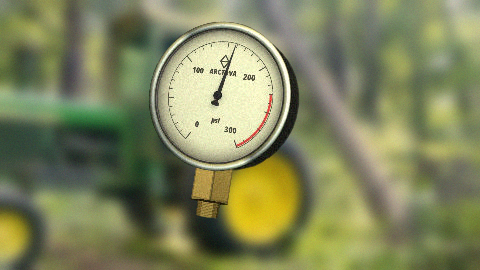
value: 160
